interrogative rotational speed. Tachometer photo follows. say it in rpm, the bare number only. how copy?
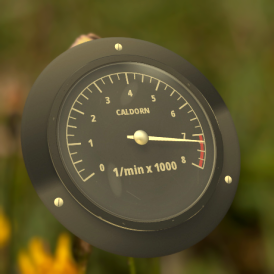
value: 7250
